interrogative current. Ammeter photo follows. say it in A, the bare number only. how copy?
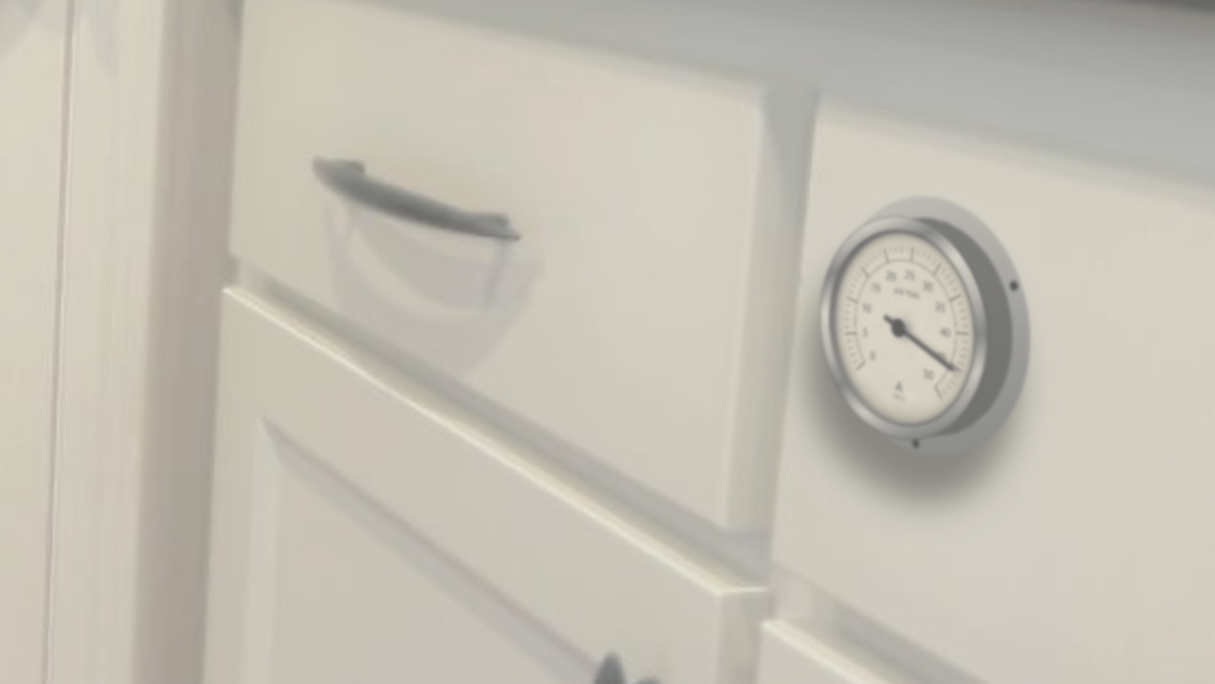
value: 45
